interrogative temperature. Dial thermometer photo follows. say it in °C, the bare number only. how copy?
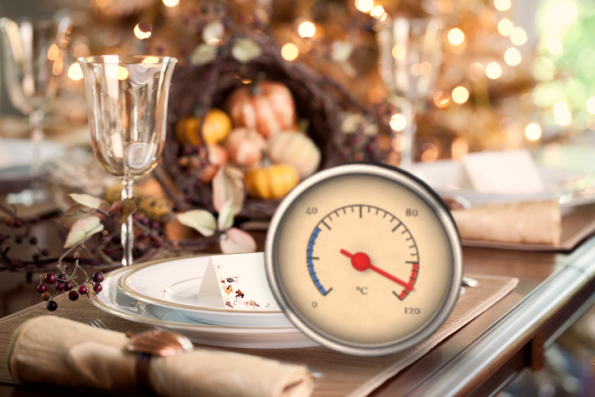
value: 112
